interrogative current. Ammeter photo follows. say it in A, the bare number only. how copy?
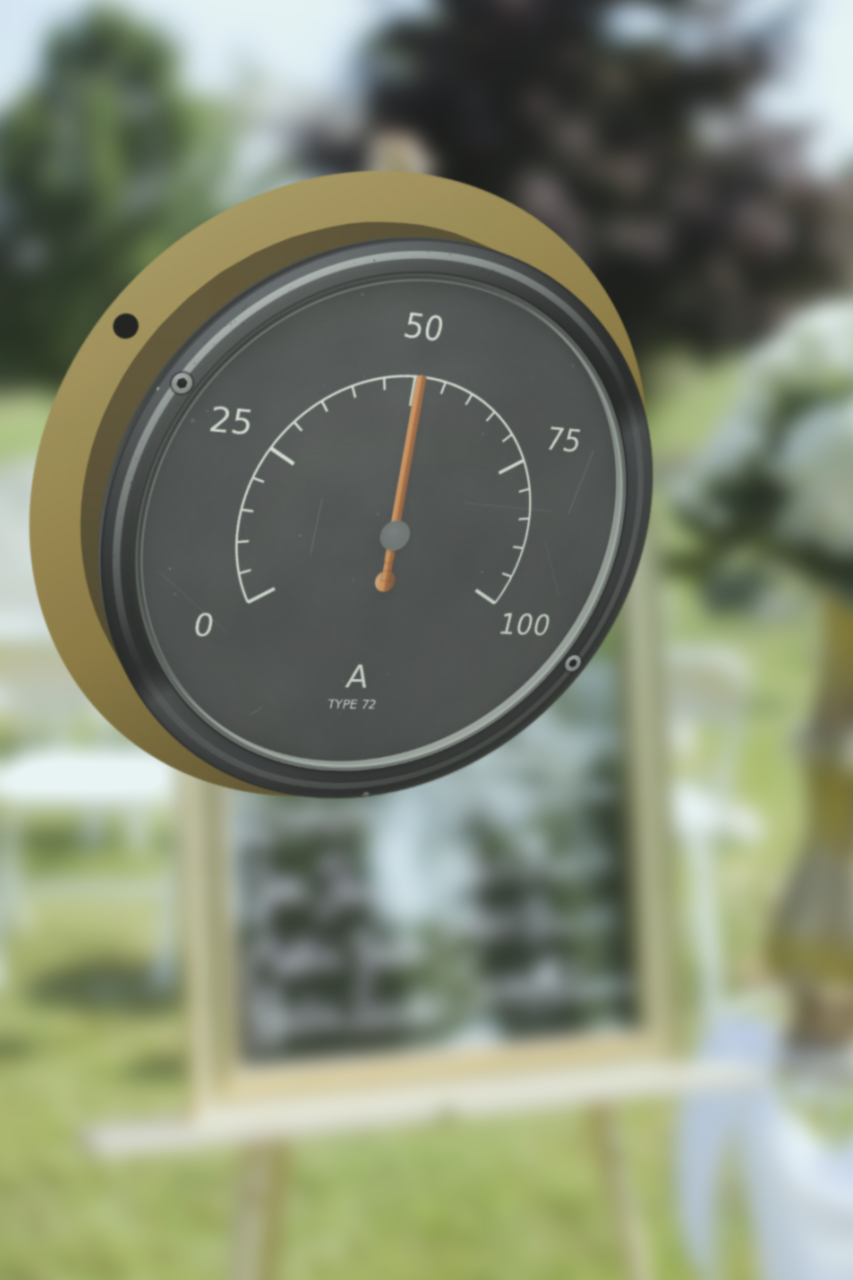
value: 50
